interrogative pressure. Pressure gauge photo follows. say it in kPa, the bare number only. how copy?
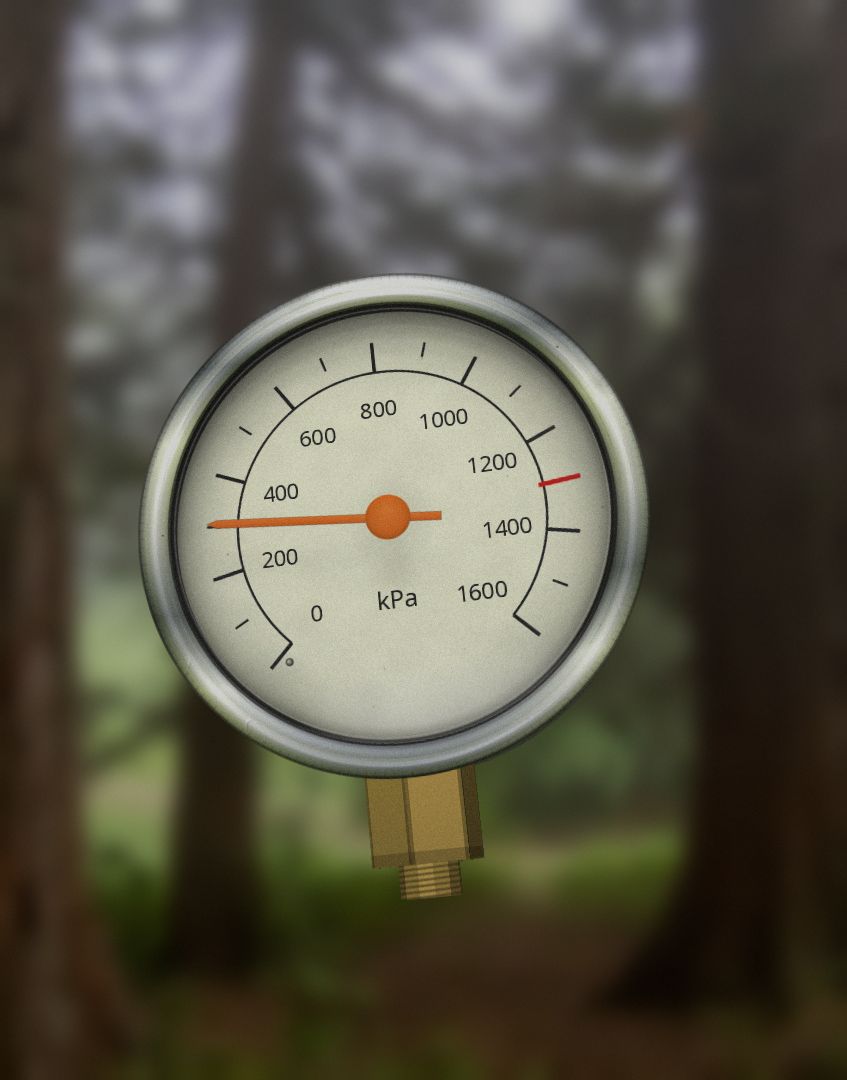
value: 300
